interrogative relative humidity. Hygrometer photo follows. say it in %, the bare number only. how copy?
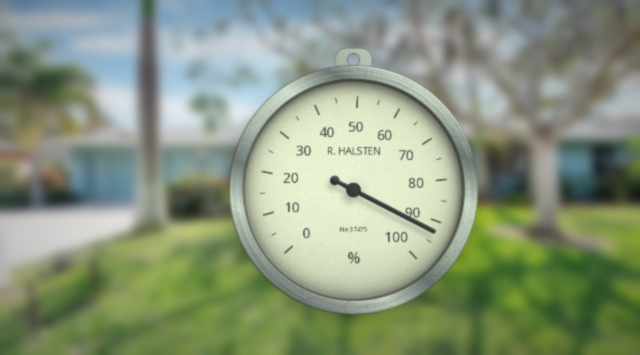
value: 92.5
